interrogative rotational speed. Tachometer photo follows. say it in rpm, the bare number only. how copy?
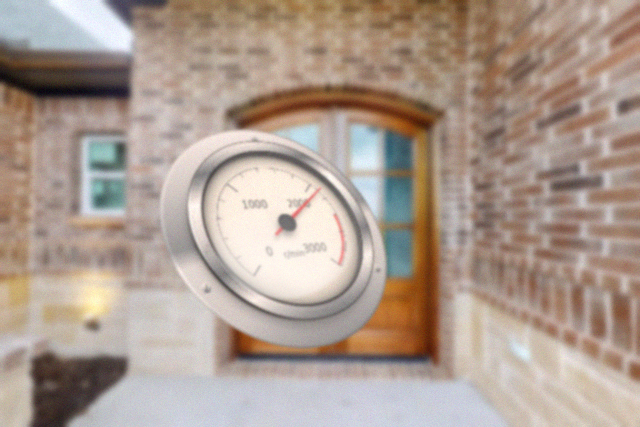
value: 2100
